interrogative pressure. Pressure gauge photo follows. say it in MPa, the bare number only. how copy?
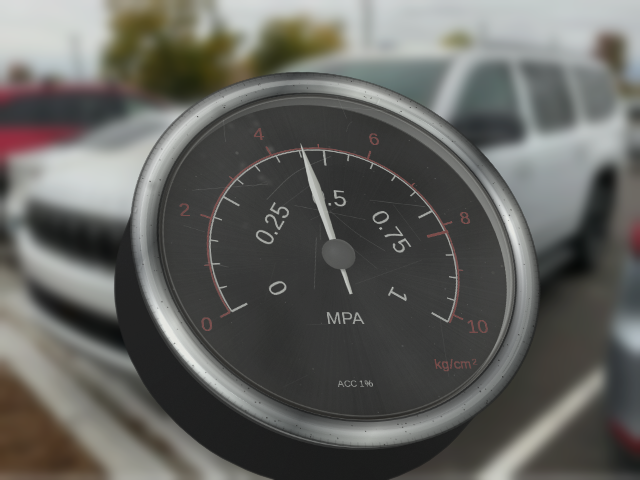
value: 0.45
